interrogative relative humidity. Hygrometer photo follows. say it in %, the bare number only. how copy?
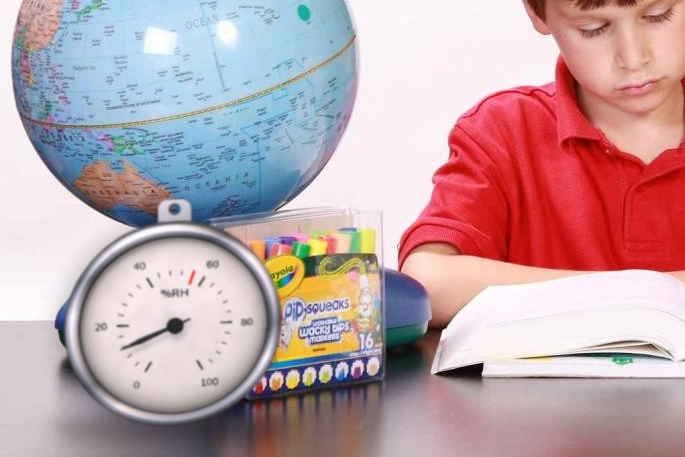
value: 12
